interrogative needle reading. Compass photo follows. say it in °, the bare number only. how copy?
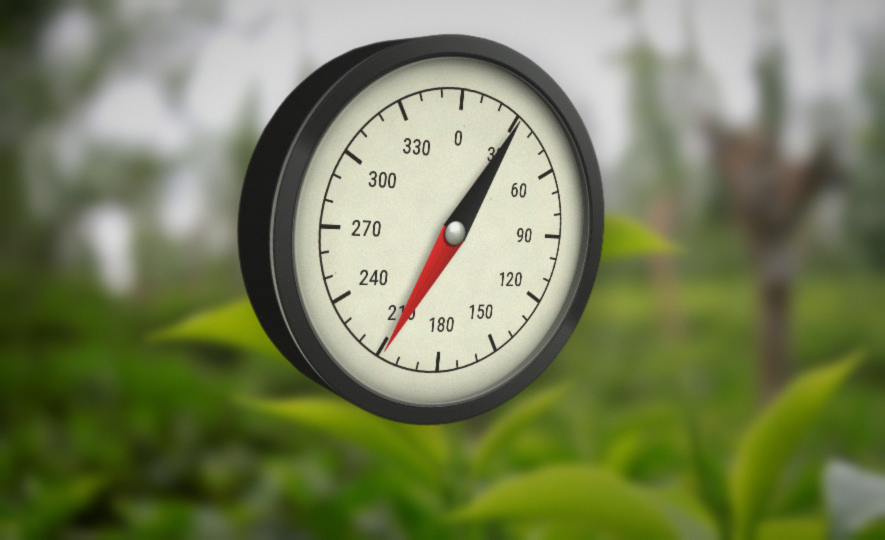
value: 210
